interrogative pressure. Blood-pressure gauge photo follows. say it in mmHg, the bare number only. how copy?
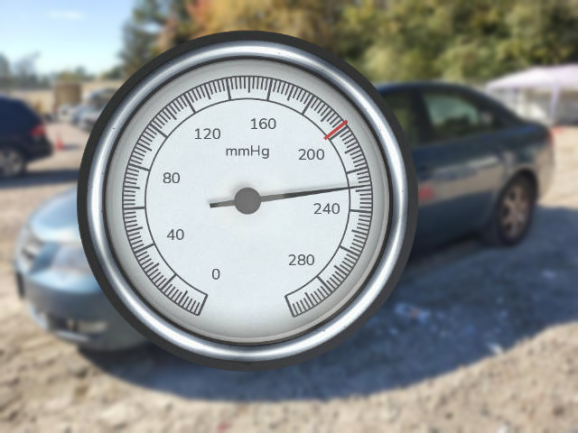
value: 228
